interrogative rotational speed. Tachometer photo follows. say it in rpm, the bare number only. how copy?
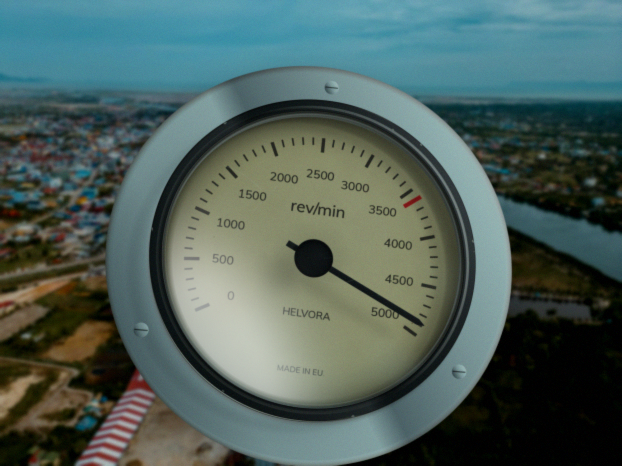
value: 4900
